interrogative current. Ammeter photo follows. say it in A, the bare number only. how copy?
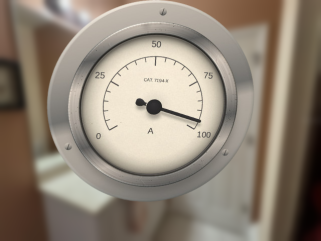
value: 95
